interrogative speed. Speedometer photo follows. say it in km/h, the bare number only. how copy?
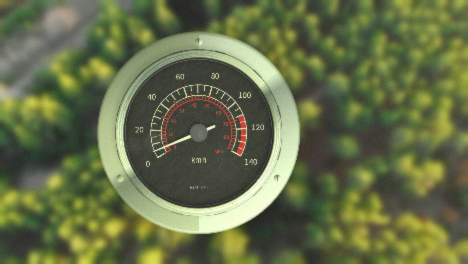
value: 5
